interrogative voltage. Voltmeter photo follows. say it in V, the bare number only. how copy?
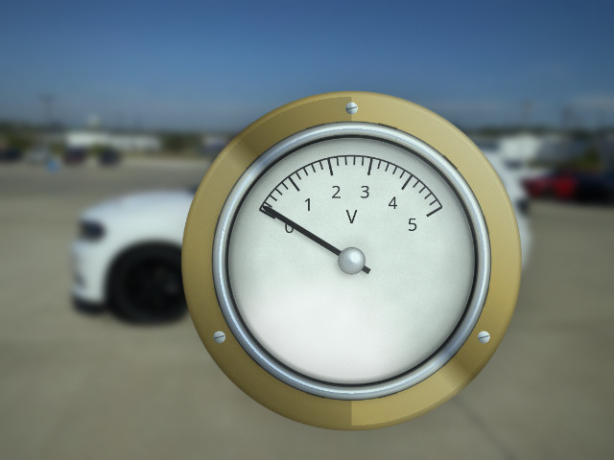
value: 0.1
